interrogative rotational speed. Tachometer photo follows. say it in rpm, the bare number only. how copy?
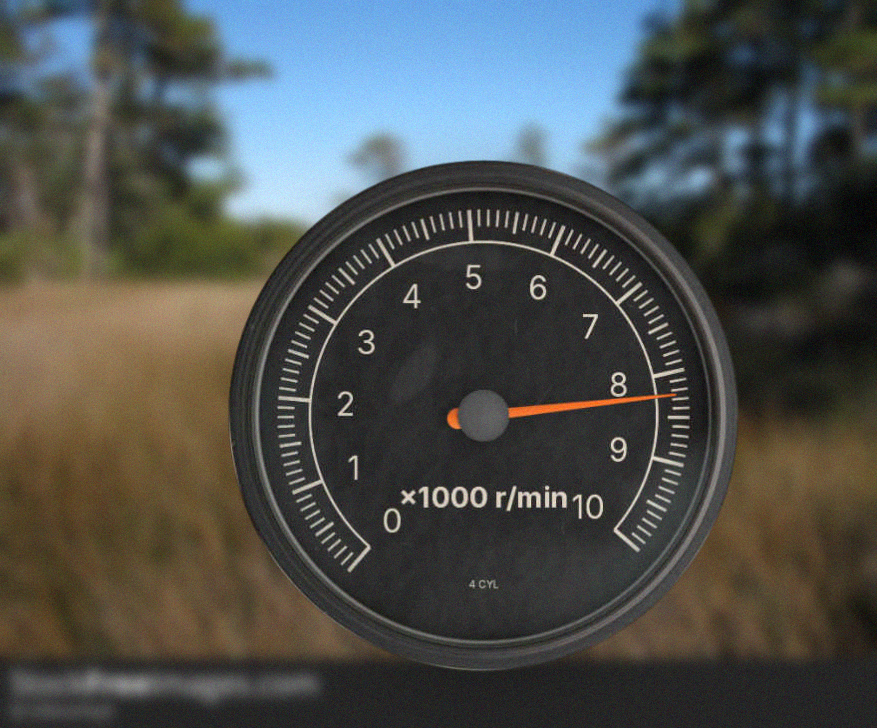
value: 8250
